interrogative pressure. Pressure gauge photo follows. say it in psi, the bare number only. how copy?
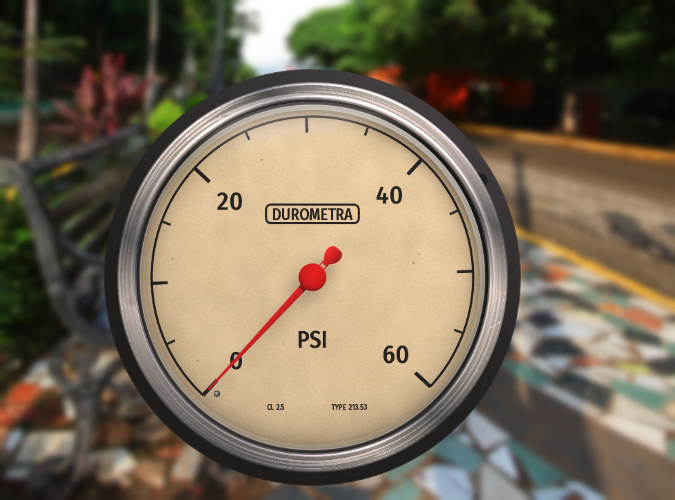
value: 0
